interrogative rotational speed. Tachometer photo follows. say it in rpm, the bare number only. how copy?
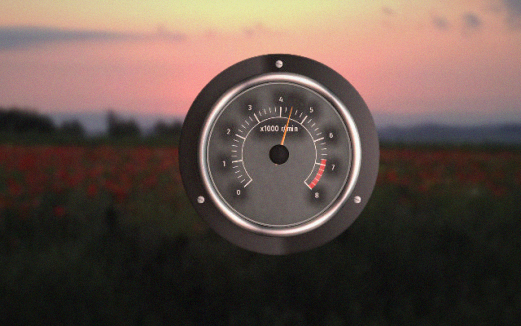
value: 4400
